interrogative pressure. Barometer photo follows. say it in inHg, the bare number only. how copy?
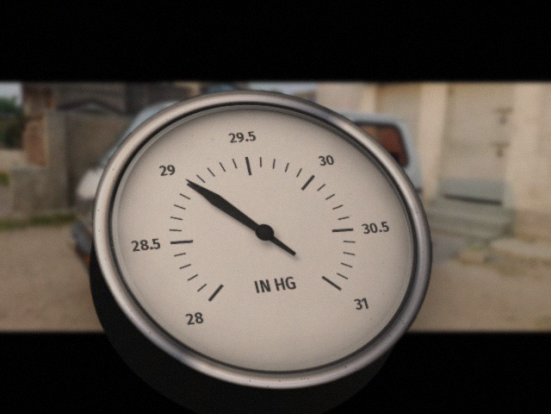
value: 29
